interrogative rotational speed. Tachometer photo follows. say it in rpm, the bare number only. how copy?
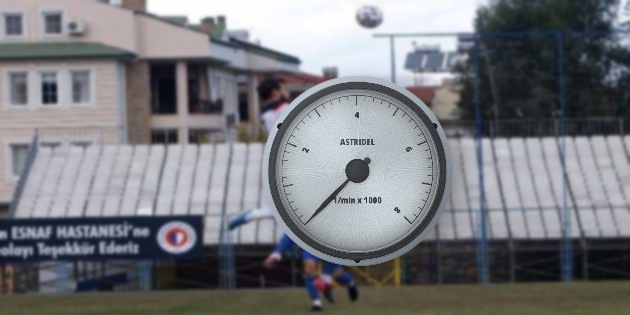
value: 0
